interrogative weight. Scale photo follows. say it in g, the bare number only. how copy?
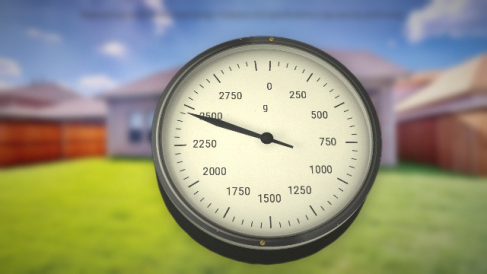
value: 2450
